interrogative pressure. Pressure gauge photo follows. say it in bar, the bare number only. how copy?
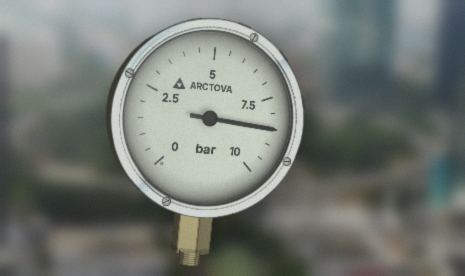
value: 8.5
